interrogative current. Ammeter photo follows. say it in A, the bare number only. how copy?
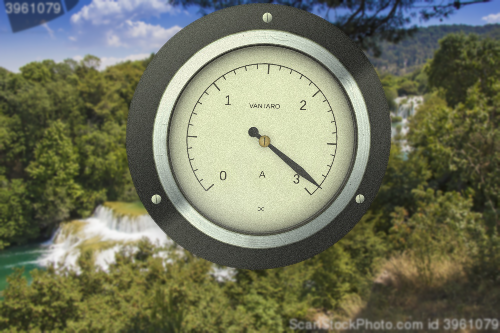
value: 2.9
